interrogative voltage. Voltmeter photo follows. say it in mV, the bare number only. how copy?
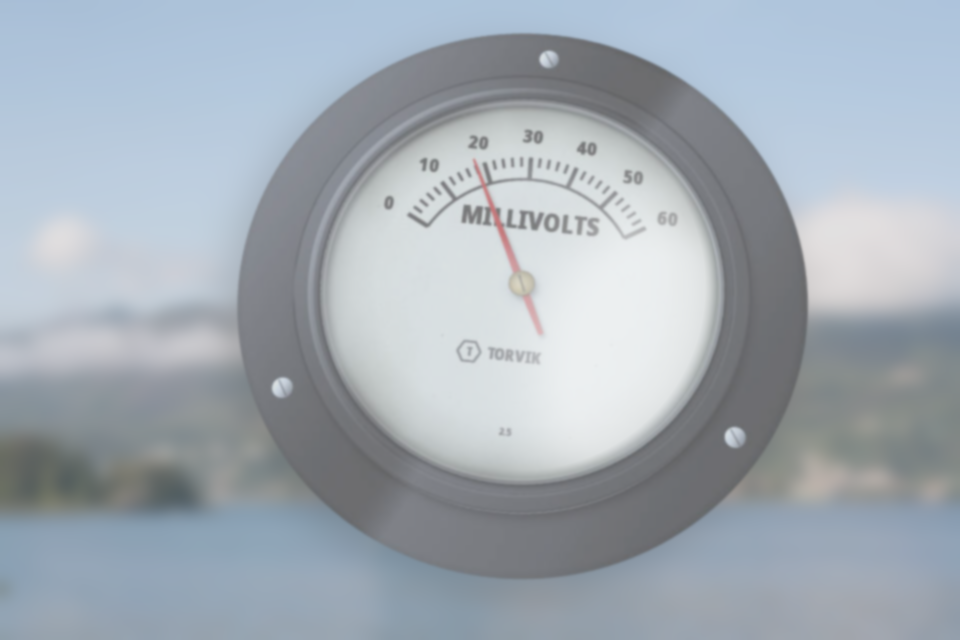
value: 18
